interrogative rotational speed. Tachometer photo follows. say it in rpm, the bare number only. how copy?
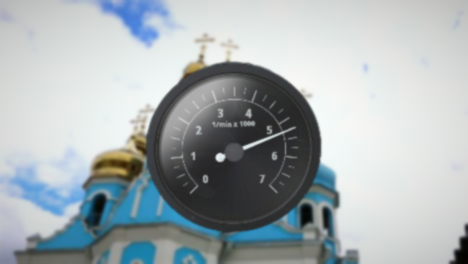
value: 5250
